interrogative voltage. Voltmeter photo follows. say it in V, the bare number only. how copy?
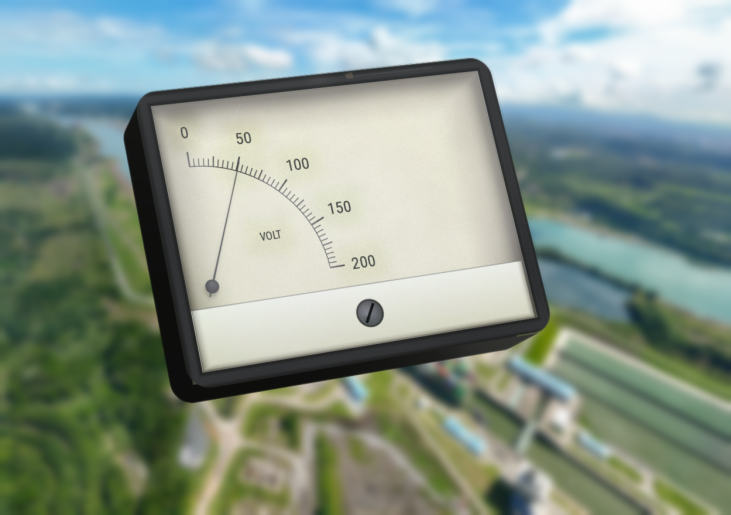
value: 50
